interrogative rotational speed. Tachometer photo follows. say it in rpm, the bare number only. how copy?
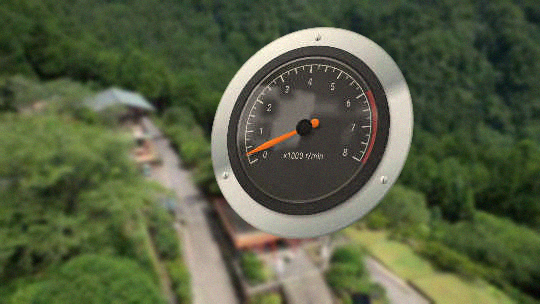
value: 250
